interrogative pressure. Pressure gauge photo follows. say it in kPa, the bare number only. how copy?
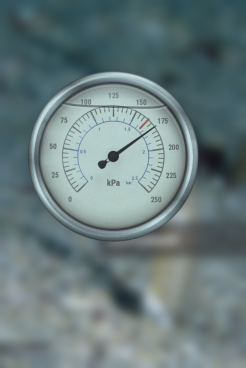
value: 175
